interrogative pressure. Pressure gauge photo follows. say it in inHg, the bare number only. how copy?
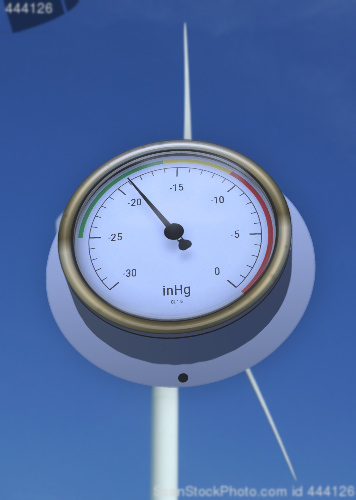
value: -19
